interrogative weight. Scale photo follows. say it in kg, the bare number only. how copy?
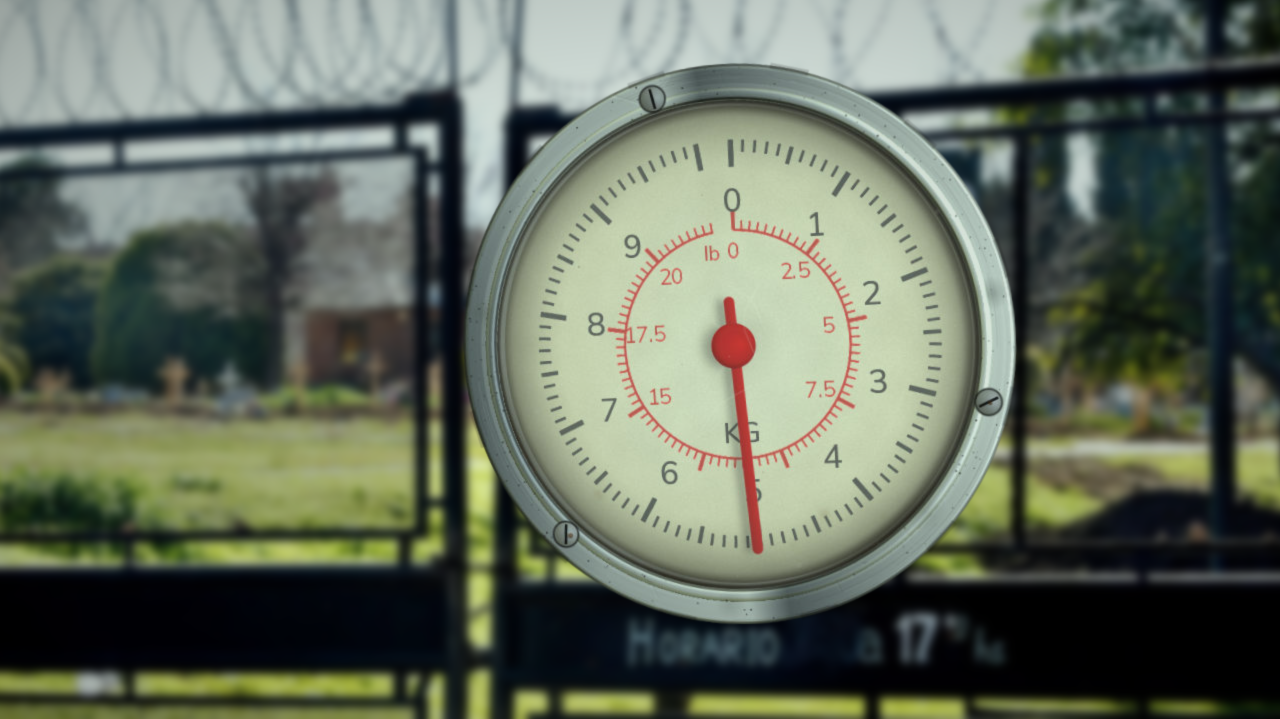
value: 5
